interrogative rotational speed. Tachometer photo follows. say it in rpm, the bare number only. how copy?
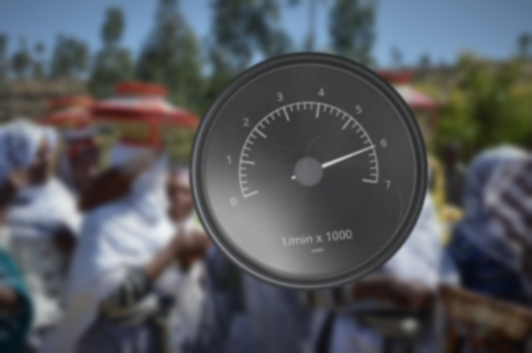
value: 6000
